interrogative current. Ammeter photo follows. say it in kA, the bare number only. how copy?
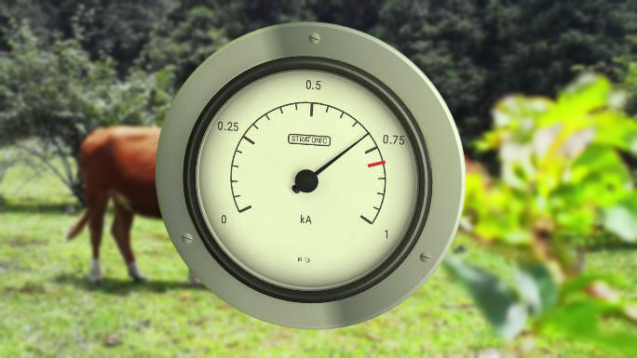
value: 0.7
